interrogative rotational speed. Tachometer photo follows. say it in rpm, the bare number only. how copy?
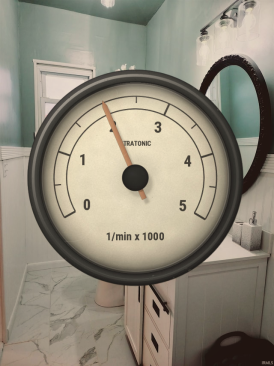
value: 2000
